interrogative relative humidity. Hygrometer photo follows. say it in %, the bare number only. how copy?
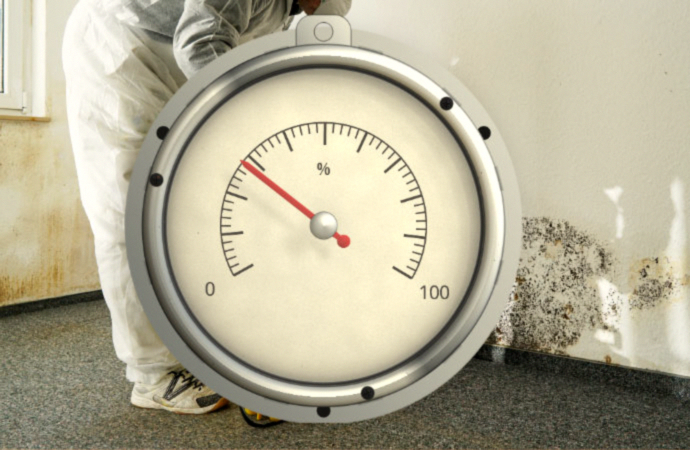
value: 28
